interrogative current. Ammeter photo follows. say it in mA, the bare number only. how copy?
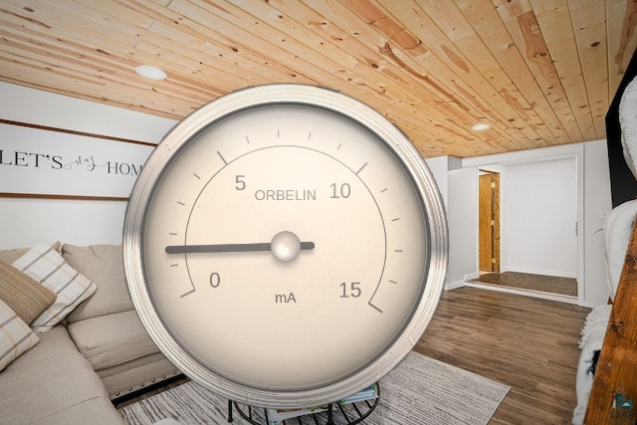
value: 1.5
